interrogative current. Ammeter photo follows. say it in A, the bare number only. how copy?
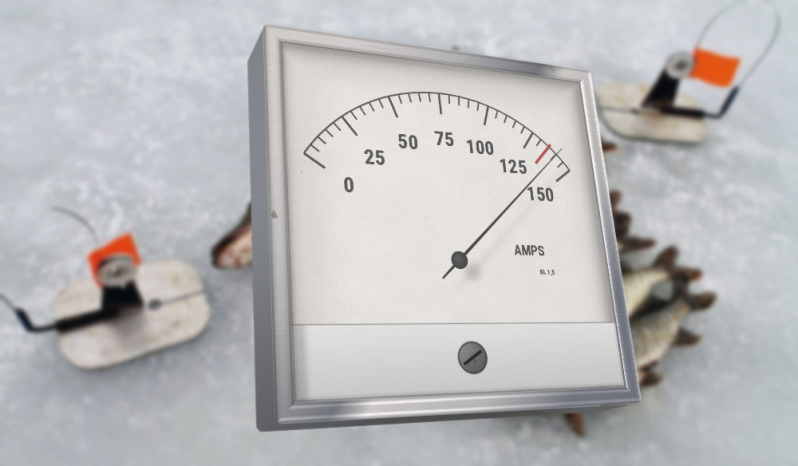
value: 140
